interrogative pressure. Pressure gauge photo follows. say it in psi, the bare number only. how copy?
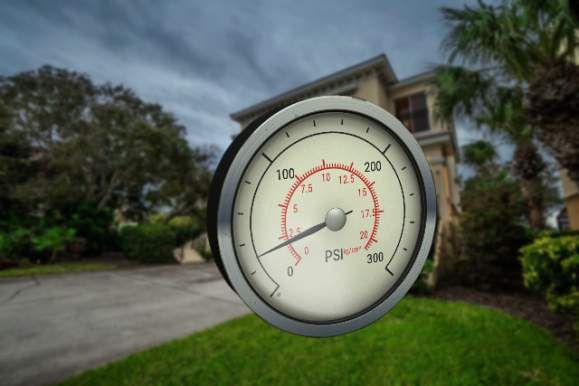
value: 30
